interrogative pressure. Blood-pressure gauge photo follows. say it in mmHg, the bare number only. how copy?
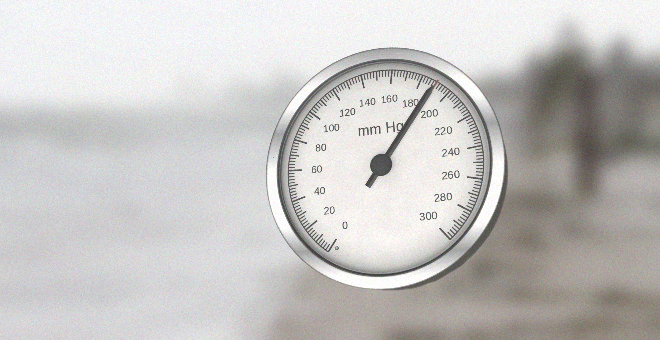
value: 190
